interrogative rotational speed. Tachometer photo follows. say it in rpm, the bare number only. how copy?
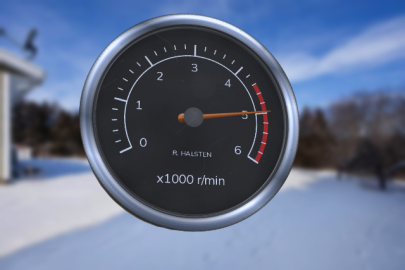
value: 5000
